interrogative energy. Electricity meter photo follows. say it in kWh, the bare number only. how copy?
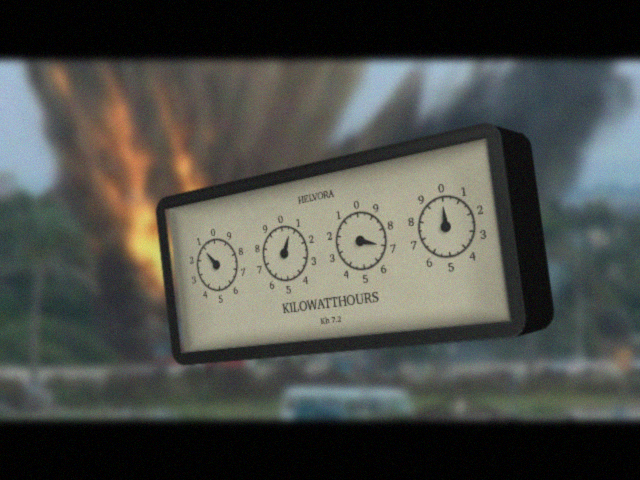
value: 1070
